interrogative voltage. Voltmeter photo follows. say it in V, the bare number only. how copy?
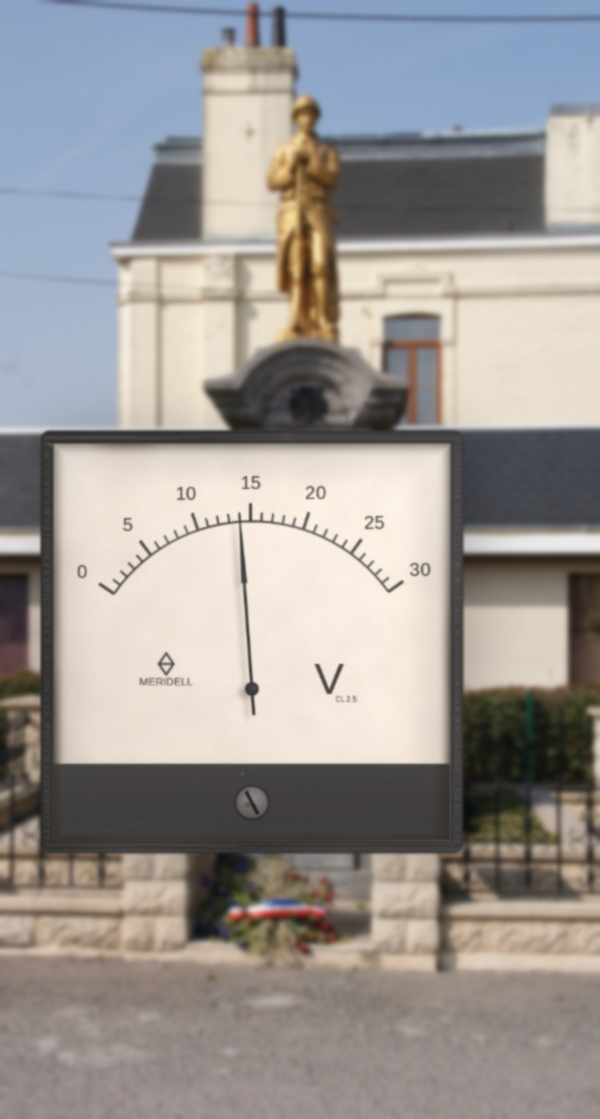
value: 14
